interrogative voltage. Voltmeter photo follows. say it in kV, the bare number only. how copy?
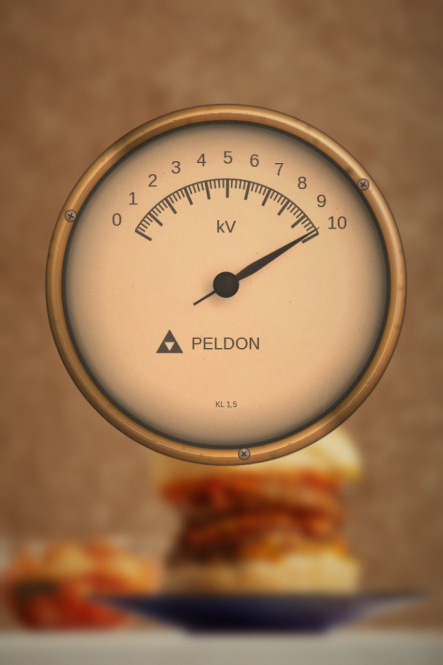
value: 9.8
